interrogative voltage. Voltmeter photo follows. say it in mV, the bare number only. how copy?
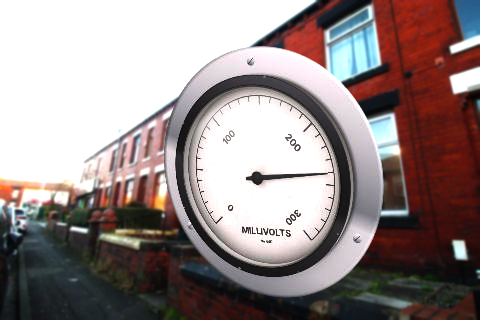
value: 240
